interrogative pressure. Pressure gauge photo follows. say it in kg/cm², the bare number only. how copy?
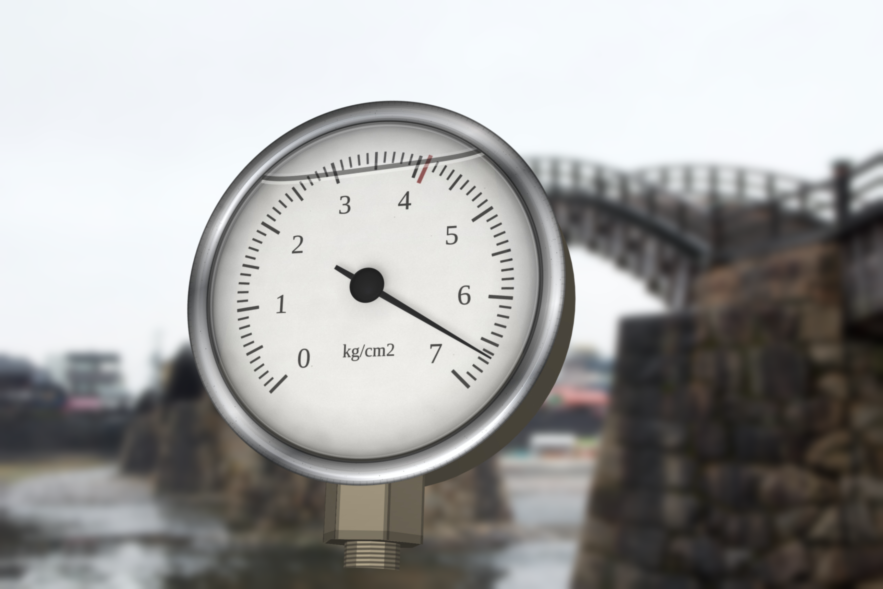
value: 6.65
